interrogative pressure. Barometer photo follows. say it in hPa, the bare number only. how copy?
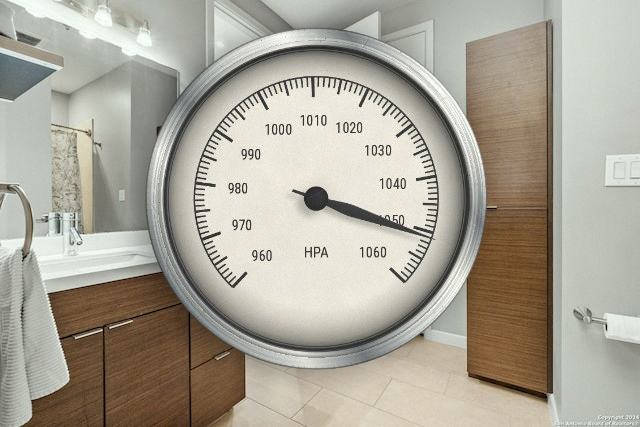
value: 1051
